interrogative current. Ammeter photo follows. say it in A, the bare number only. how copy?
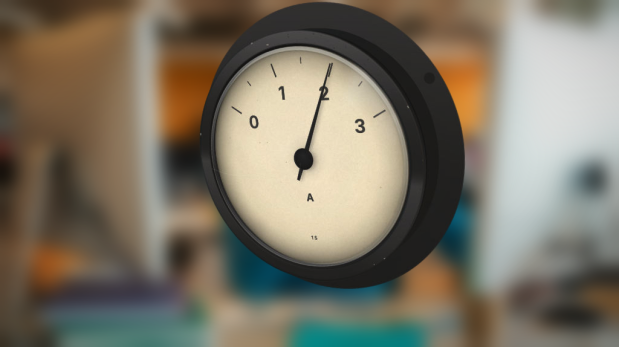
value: 2
